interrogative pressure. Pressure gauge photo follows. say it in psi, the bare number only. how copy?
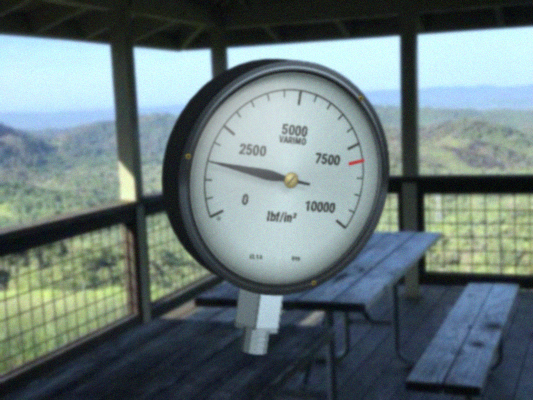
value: 1500
